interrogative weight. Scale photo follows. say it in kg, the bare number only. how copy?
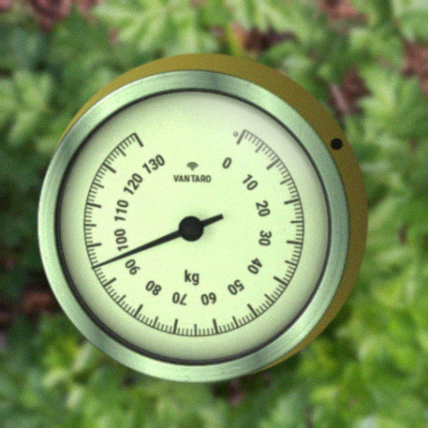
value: 95
